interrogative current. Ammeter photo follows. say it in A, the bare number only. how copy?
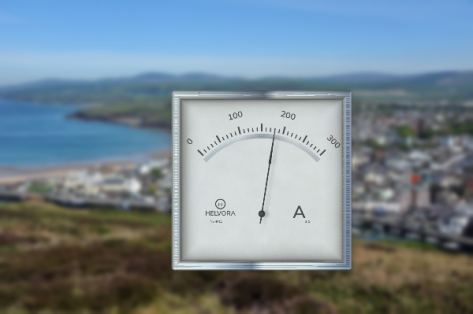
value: 180
